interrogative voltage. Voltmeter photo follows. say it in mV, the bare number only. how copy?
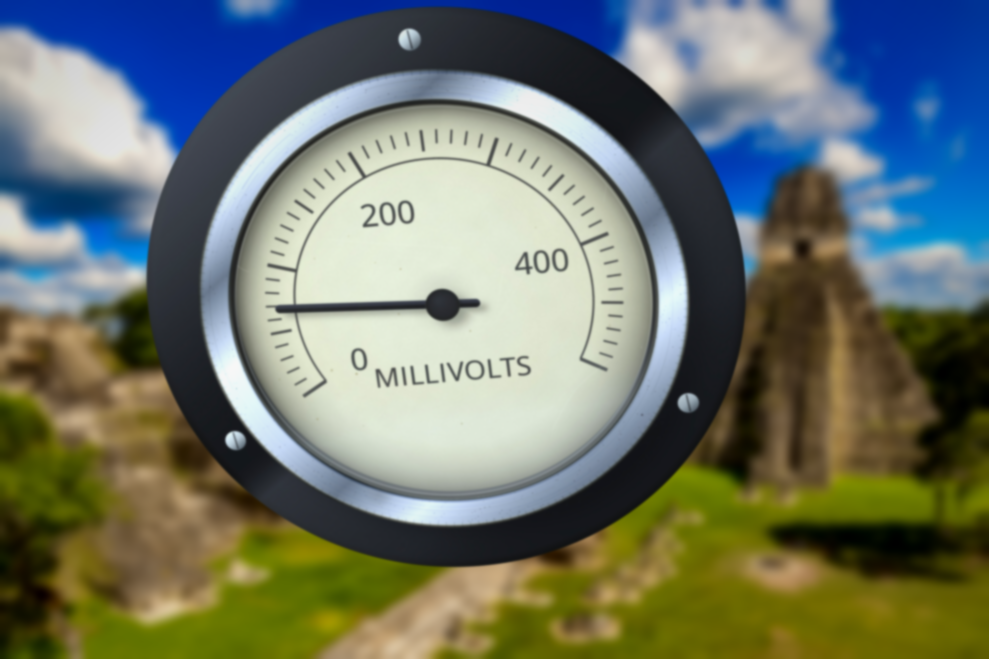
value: 70
